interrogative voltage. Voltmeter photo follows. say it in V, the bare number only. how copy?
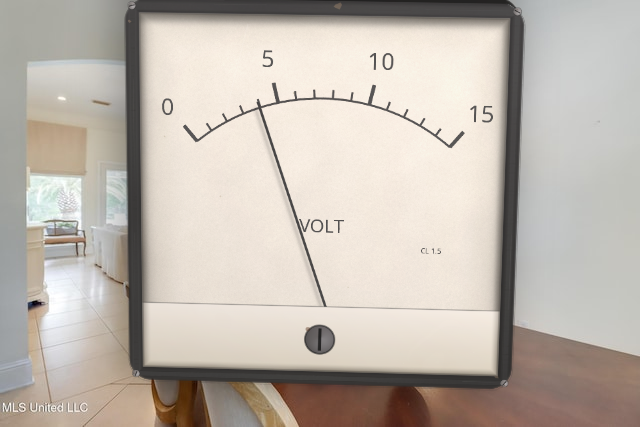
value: 4
